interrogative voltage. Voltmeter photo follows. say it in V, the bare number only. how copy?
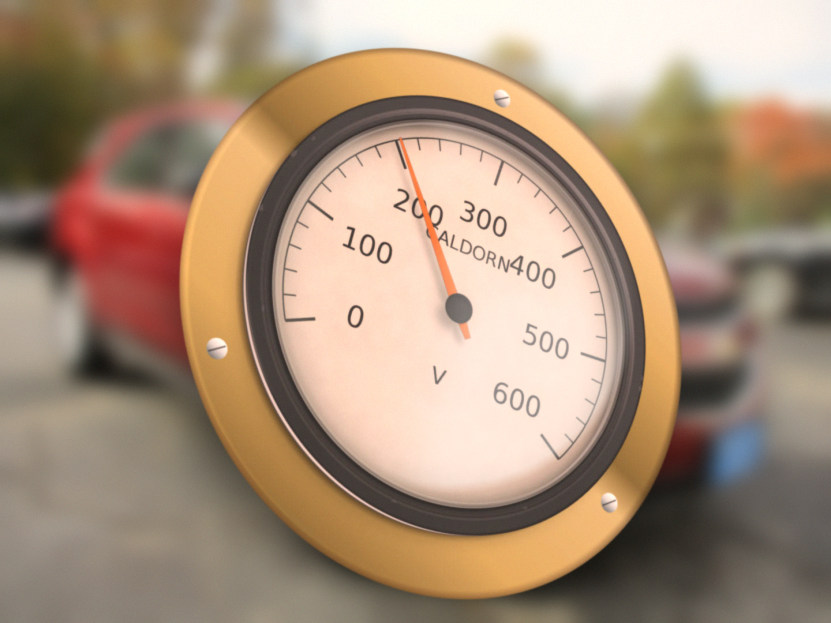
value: 200
